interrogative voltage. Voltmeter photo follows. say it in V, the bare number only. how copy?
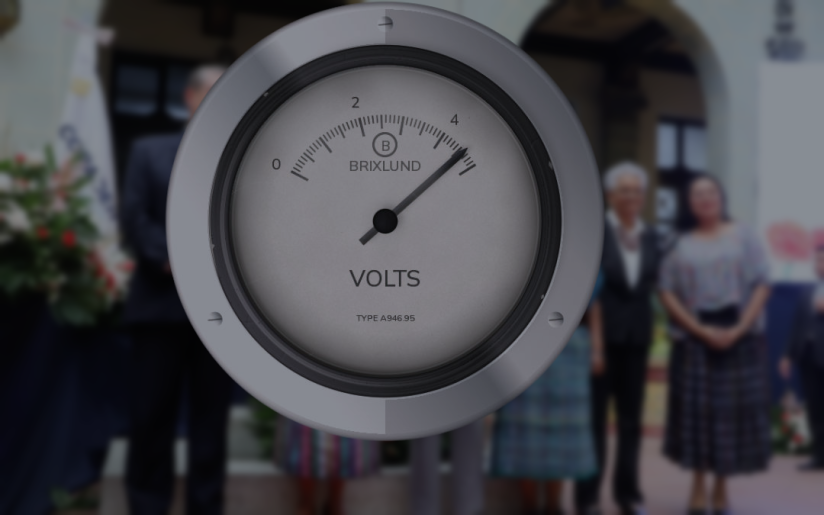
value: 4.6
